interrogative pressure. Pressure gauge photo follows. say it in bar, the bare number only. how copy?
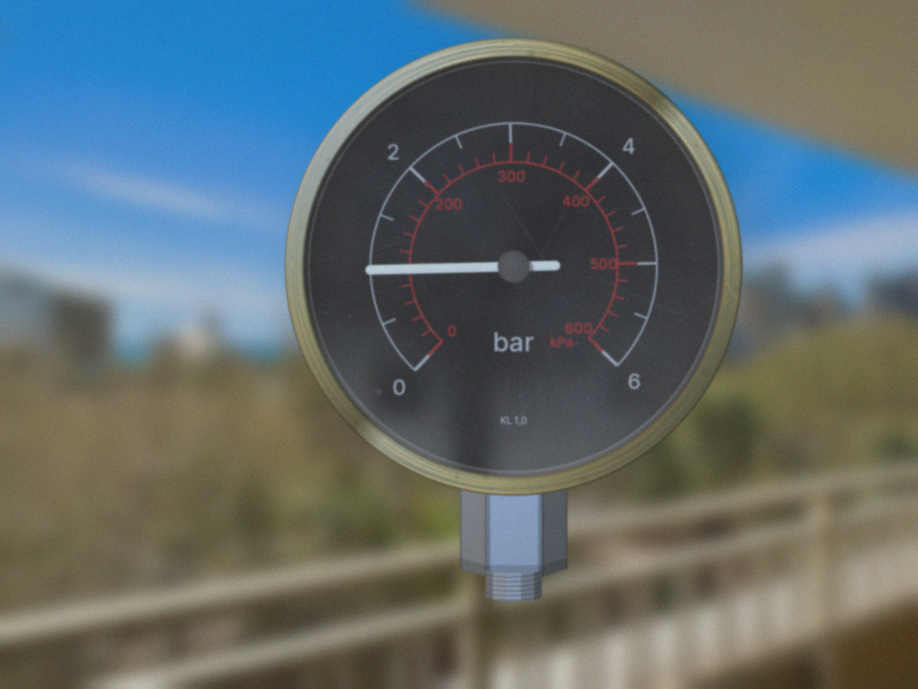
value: 1
